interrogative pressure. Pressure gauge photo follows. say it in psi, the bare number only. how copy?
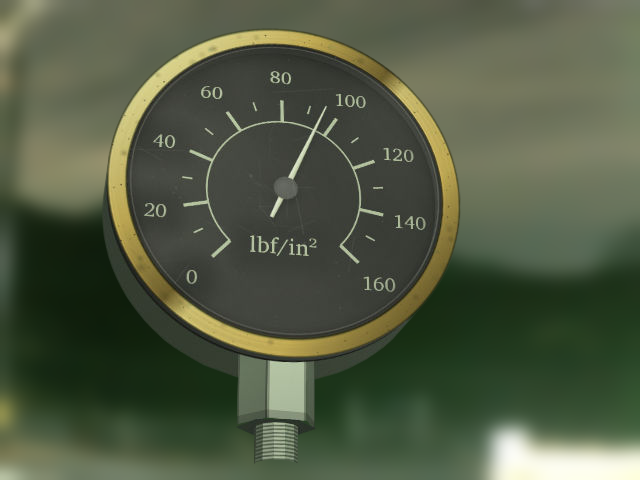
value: 95
